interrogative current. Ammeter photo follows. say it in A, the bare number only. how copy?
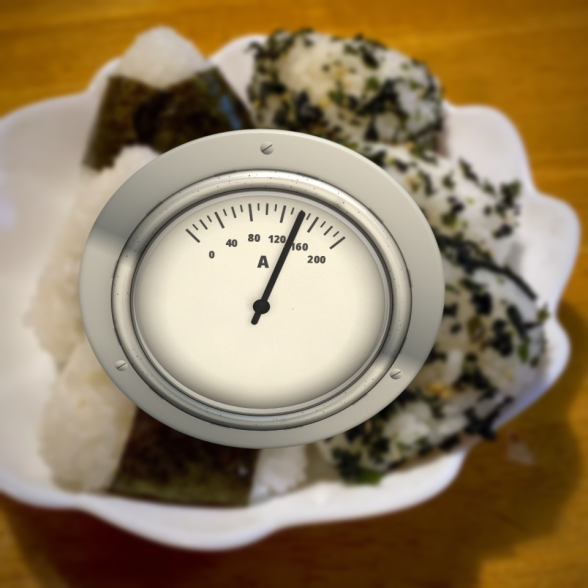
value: 140
